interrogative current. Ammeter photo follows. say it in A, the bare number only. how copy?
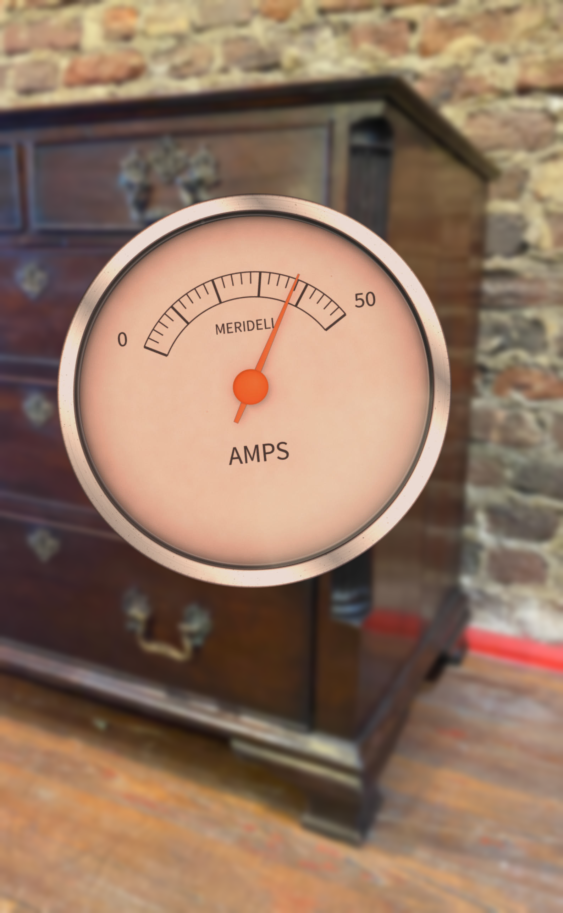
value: 38
